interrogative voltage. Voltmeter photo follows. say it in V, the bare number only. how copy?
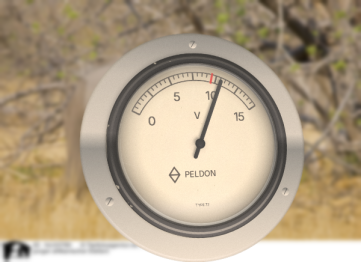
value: 10.5
